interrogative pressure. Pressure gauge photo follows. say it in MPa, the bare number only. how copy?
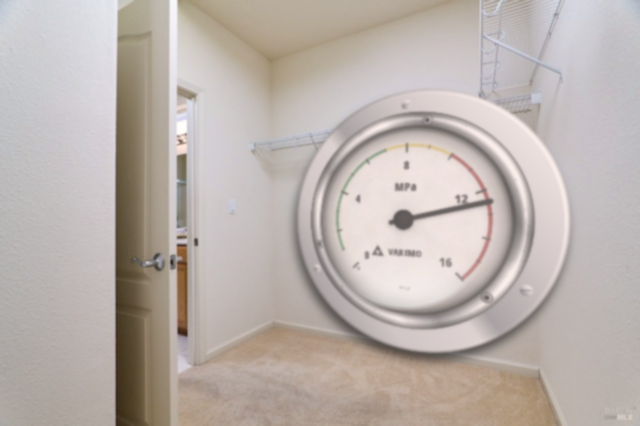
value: 12.5
